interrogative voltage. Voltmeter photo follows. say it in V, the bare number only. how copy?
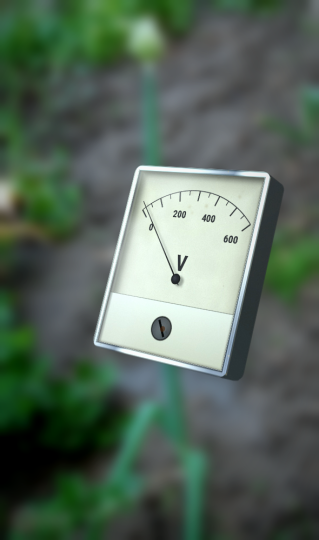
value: 25
